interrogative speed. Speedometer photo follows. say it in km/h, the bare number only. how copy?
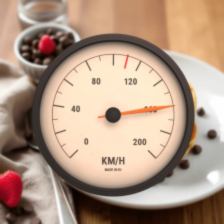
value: 160
